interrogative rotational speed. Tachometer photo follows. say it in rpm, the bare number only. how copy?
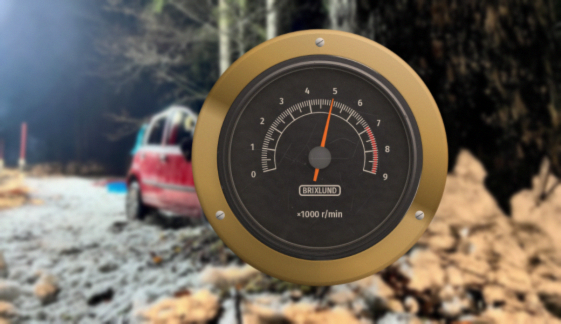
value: 5000
